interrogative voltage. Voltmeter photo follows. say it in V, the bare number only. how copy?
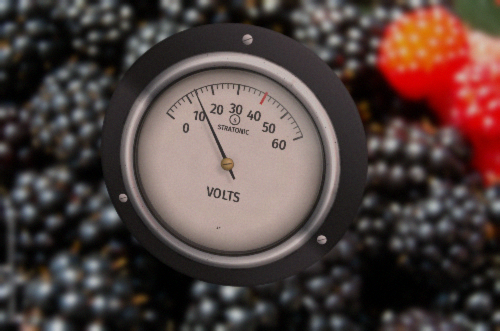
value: 14
